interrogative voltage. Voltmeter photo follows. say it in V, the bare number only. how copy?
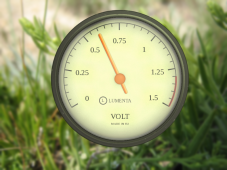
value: 0.6
